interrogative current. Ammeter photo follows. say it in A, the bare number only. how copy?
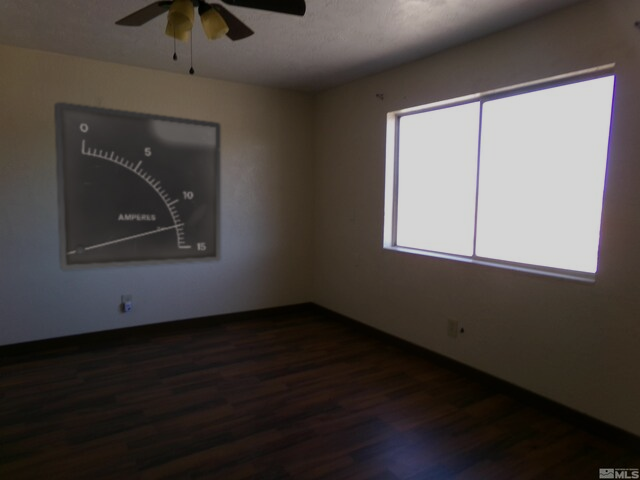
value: 12.5
